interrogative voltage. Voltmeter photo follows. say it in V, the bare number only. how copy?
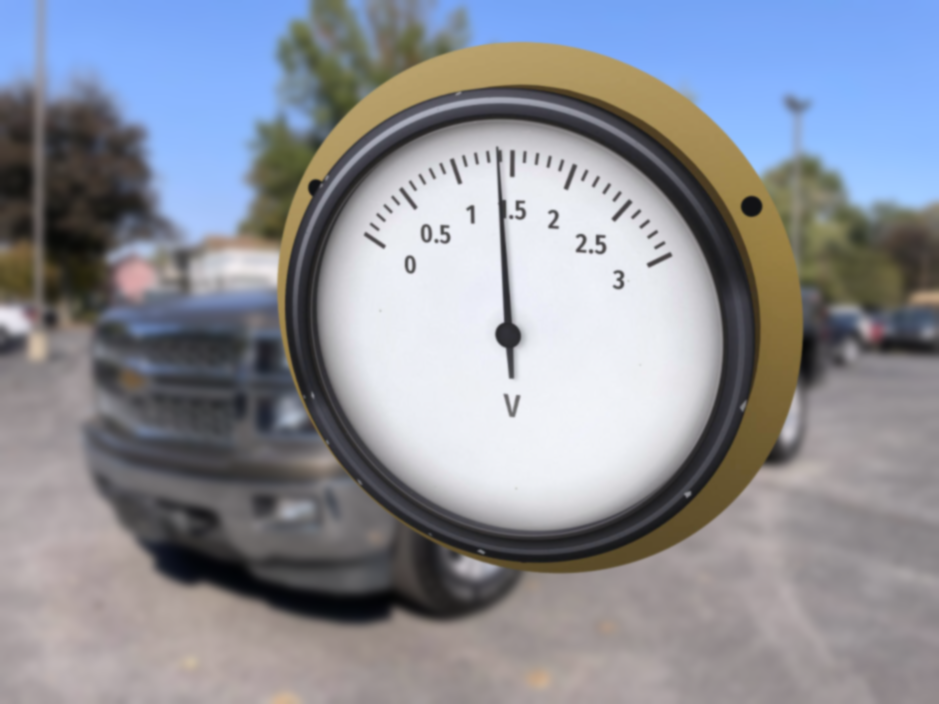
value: 1.4
